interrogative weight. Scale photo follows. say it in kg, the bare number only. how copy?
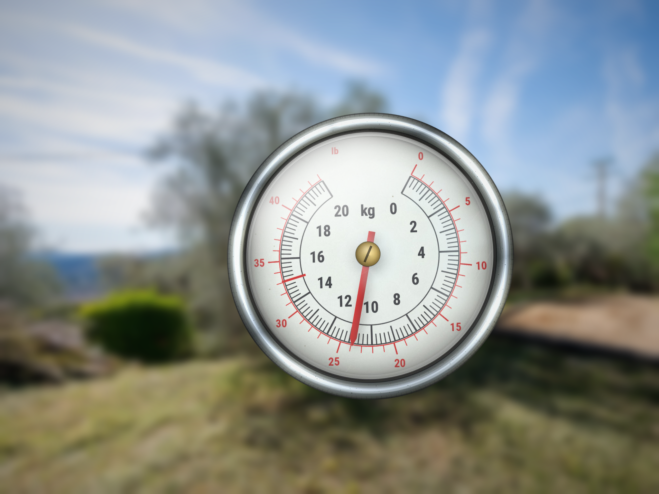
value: 10.8
